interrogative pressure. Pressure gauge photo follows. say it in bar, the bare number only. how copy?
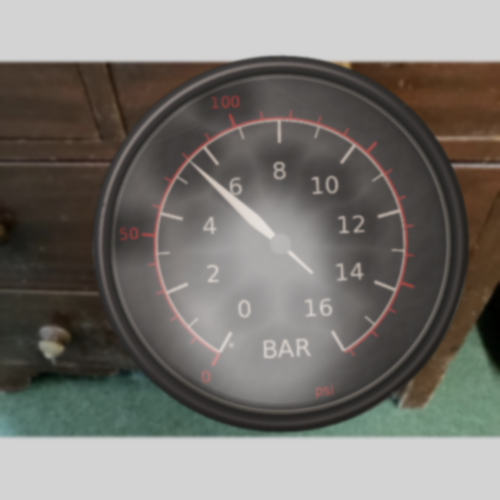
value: 5.5
